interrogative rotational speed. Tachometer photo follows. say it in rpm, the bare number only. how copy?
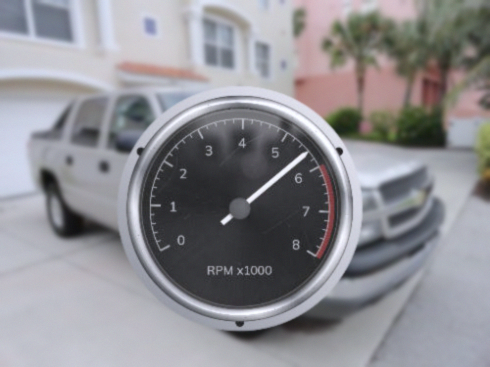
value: 5600
